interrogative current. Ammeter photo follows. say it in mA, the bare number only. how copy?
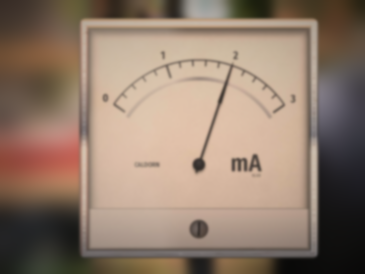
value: 2
